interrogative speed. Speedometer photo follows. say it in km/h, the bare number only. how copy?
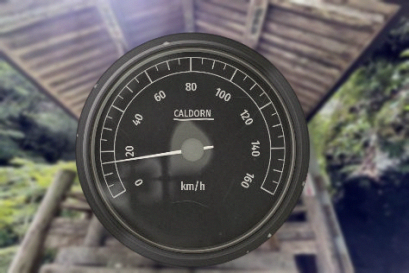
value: 15
